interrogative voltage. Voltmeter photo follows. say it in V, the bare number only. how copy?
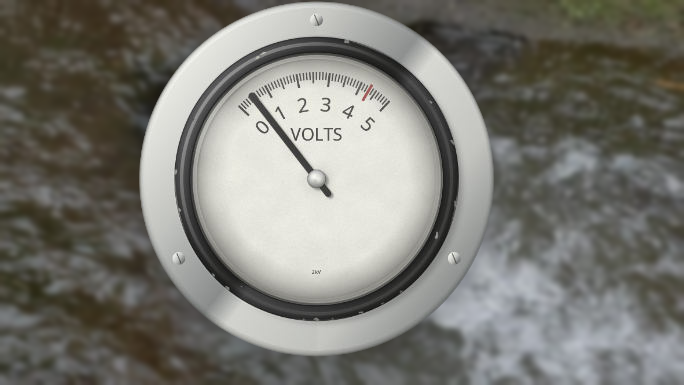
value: 0.5
